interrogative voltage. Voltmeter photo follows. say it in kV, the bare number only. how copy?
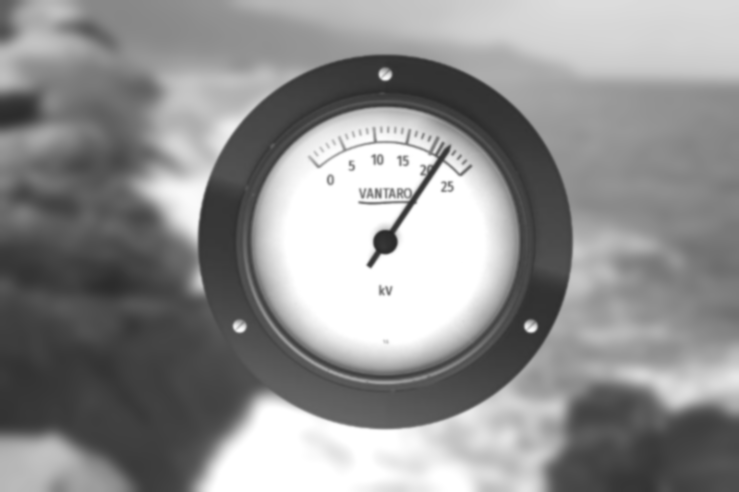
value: 21
